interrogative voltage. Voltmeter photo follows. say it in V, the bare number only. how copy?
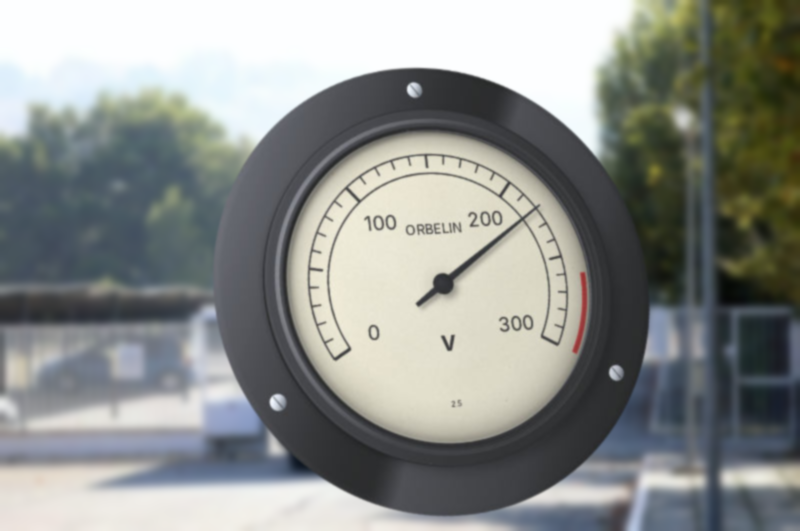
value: 220
